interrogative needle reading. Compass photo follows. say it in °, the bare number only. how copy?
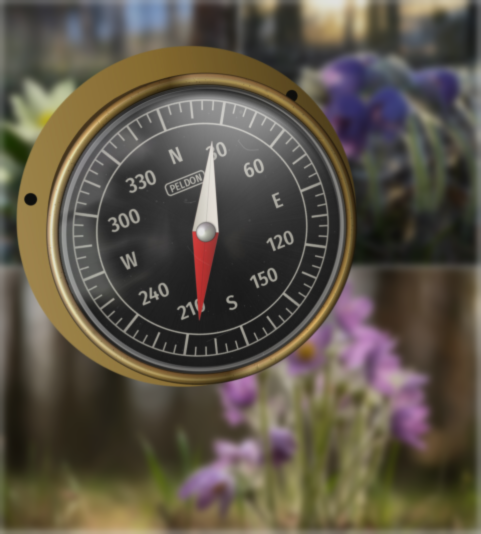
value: 205
